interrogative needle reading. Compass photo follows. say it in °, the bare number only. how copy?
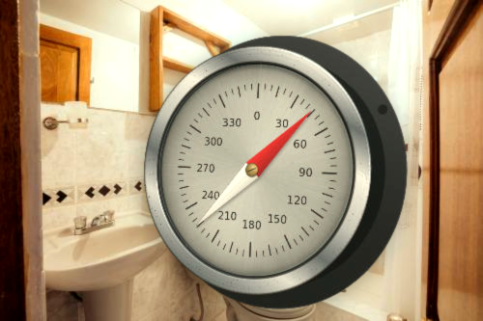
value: 45
